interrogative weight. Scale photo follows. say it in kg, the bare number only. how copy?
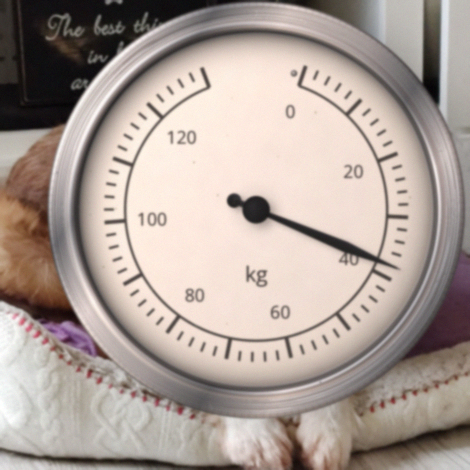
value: 38
